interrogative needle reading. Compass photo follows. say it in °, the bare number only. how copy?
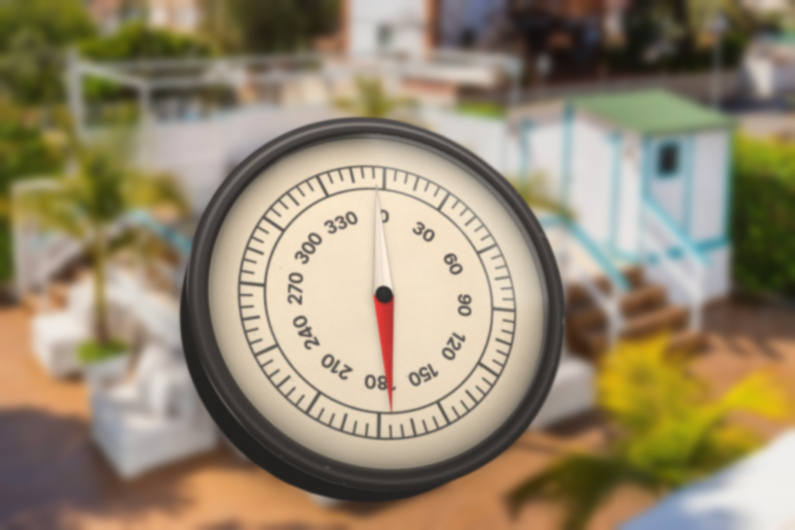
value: 175
